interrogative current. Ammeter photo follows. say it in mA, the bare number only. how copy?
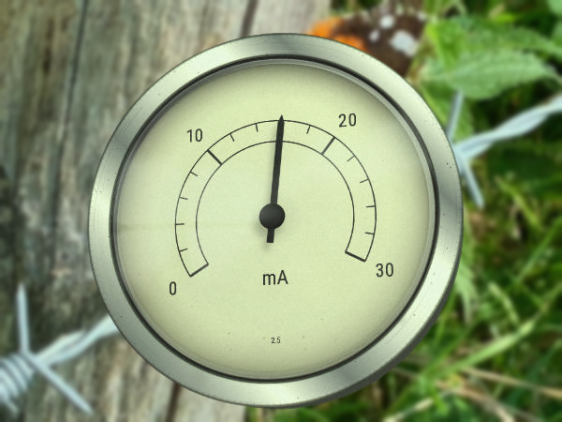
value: 16
